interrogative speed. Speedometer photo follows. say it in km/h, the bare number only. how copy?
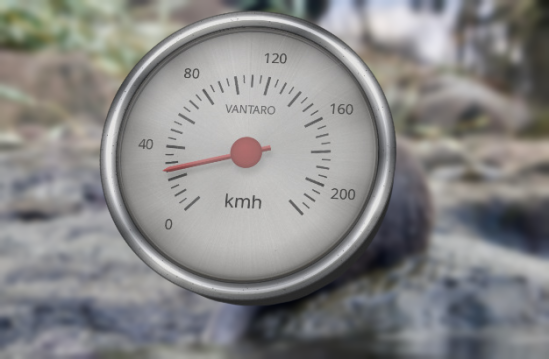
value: 25
